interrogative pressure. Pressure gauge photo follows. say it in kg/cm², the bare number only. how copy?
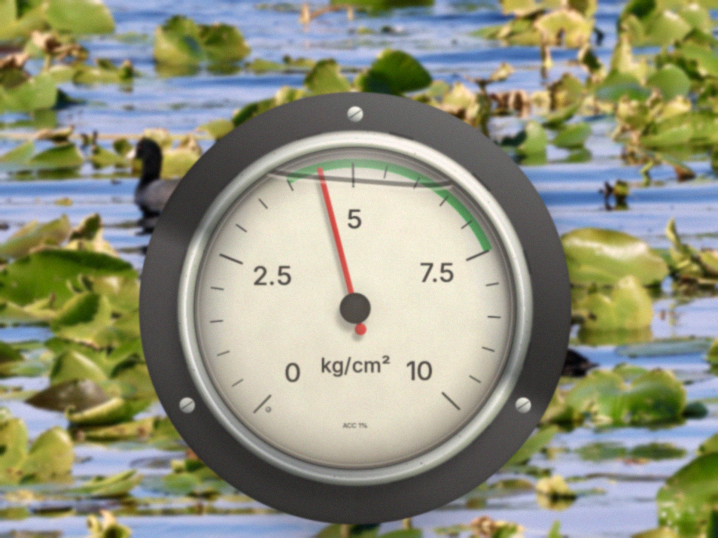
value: 4.5
